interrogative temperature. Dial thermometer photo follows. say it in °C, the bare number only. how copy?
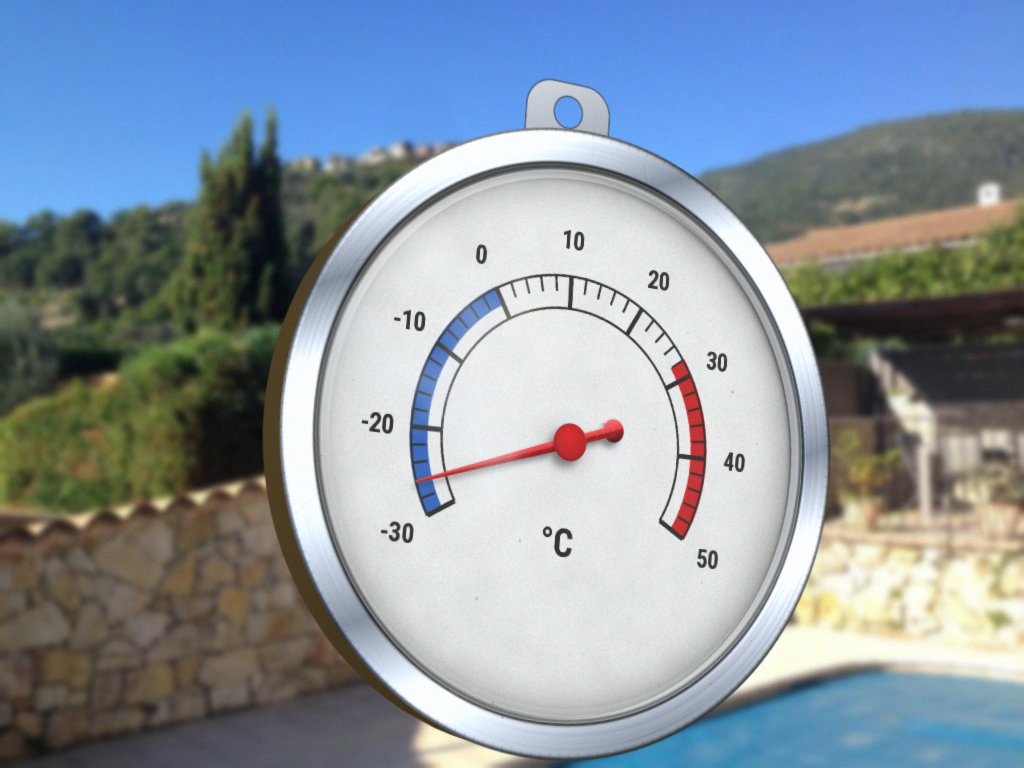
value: -26
